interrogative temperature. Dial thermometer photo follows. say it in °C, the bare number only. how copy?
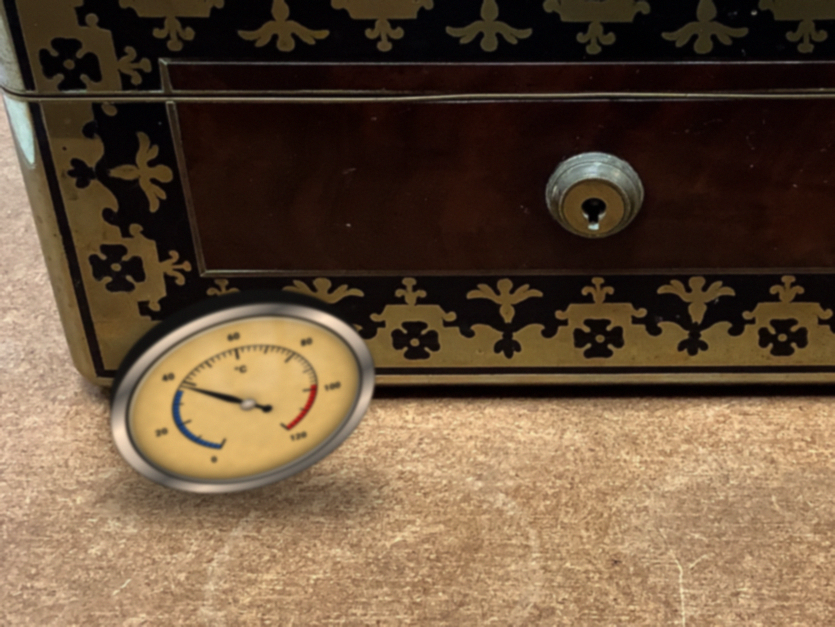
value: 40
